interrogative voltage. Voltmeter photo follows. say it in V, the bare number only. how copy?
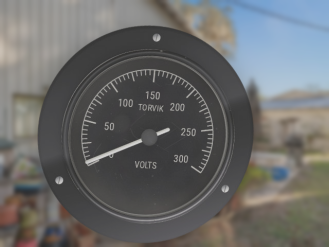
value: 5
